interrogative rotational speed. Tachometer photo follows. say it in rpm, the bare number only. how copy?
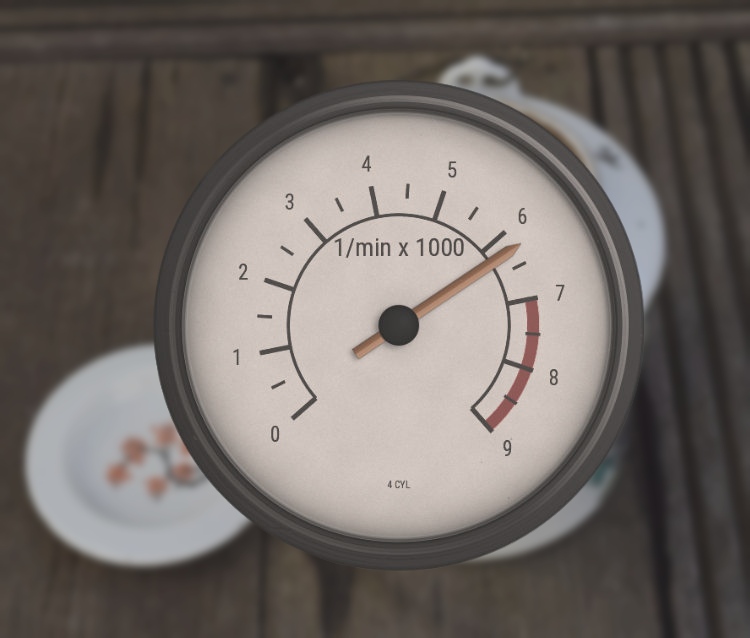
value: 6250
